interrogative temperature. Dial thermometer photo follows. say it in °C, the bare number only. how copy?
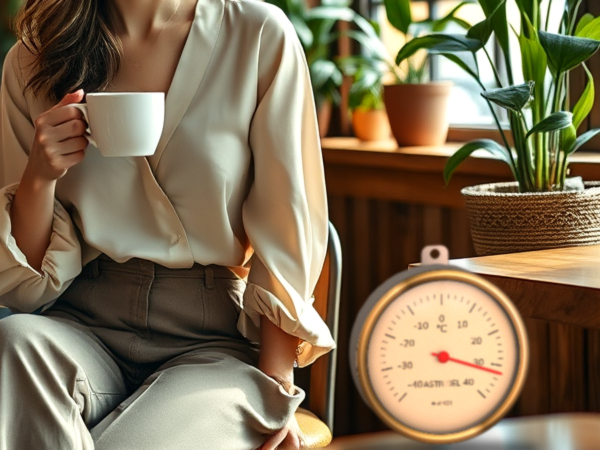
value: 32
